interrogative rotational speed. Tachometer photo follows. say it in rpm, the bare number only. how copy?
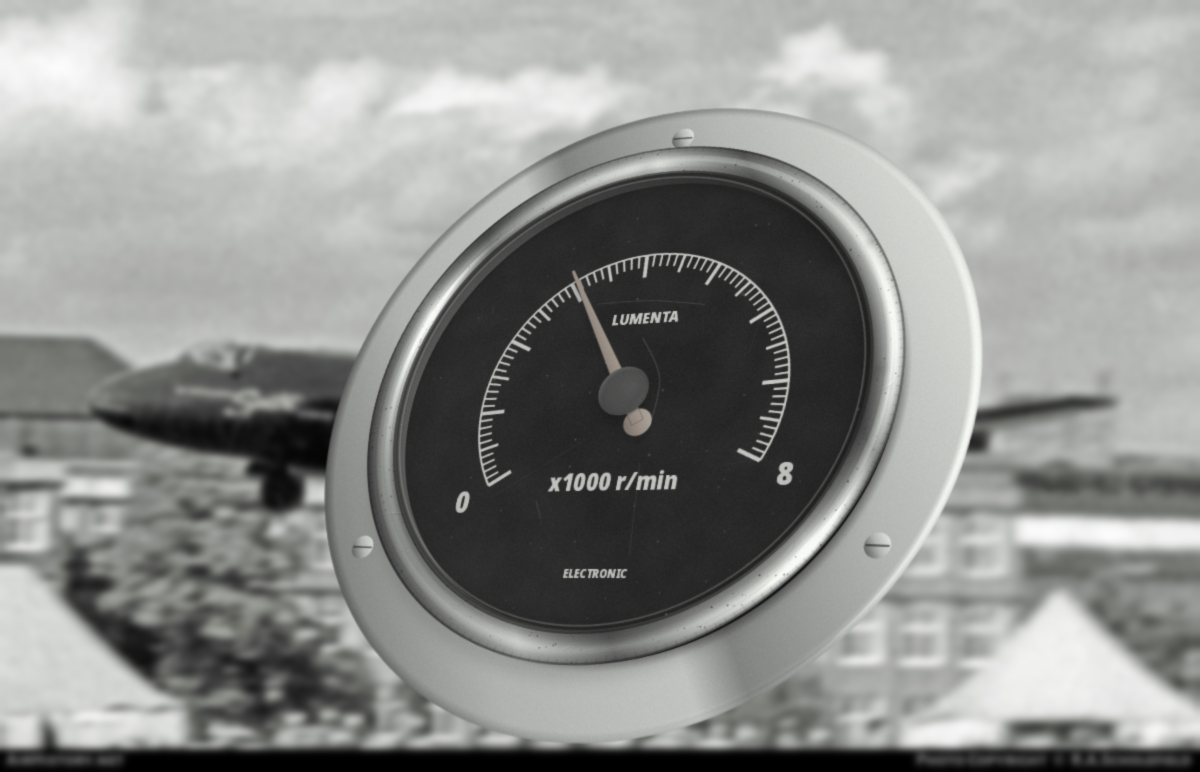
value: 3100
